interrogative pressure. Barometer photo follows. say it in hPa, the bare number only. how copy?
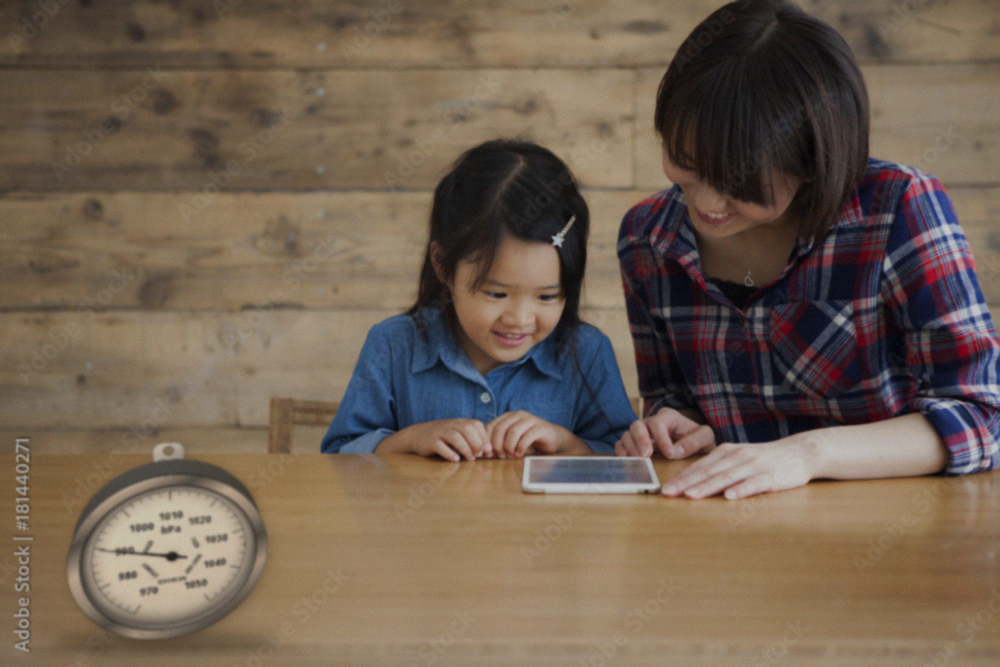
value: 990
